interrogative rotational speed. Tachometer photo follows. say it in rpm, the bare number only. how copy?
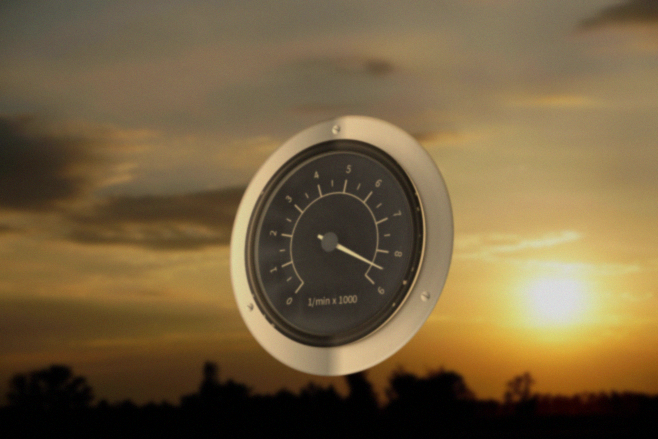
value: 8500
